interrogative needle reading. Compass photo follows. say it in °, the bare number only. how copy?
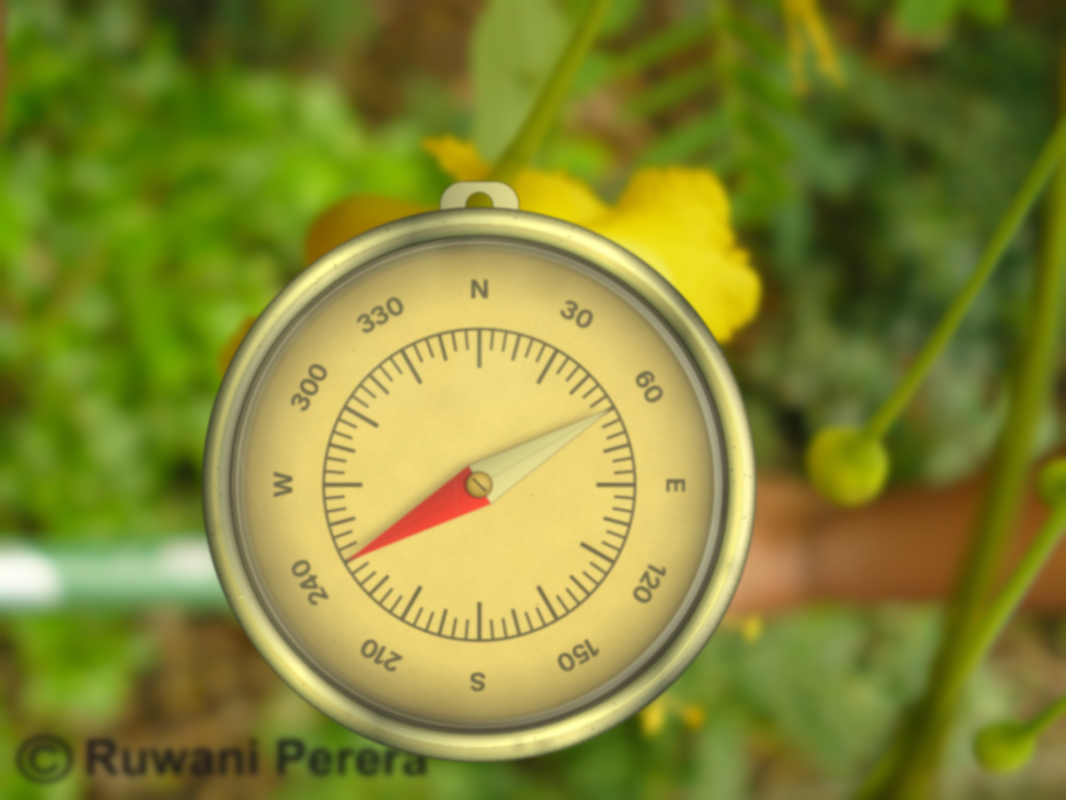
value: 240
